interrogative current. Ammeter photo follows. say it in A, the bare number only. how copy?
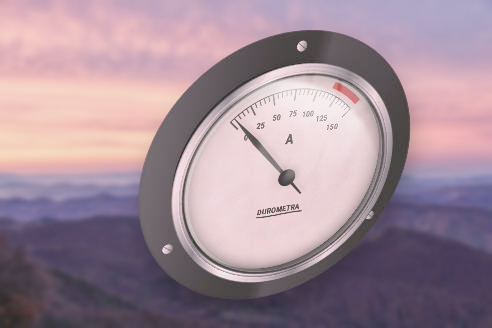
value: 5
